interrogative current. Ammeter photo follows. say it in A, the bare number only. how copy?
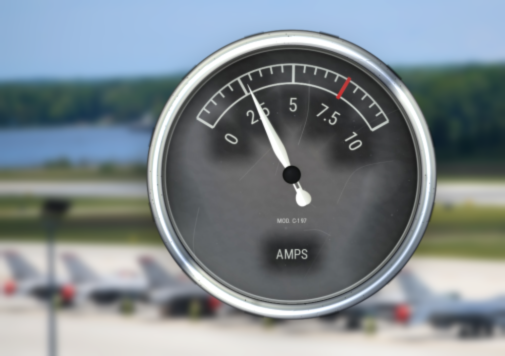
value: 2.75
